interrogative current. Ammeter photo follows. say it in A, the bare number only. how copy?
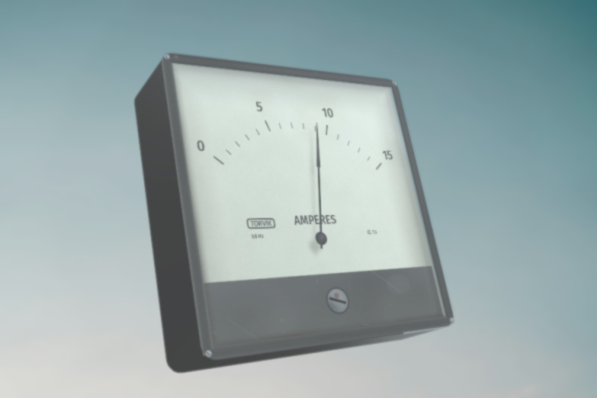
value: 9
